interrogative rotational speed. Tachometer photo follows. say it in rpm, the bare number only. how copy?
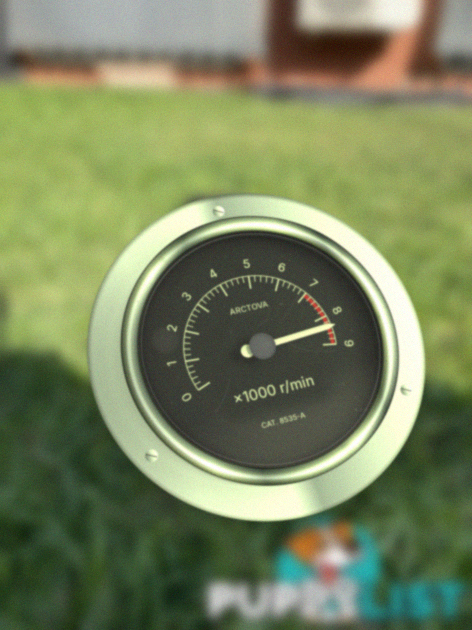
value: 8400
